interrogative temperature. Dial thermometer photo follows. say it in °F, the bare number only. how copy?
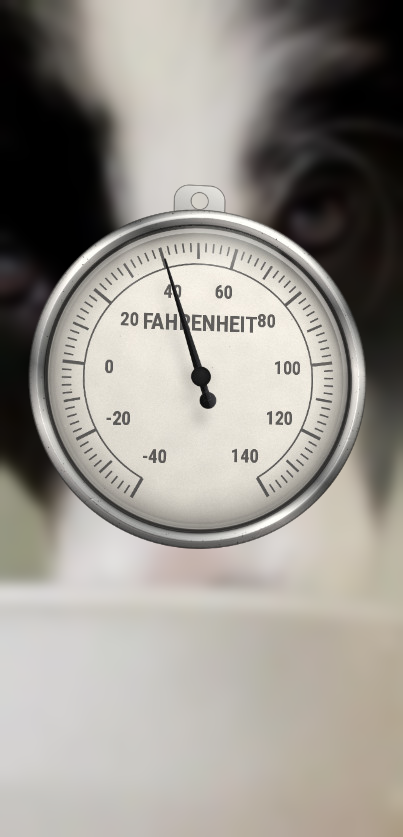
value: 40
